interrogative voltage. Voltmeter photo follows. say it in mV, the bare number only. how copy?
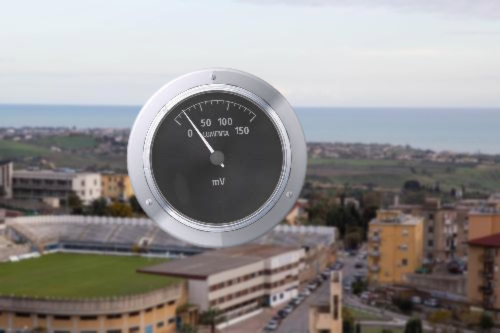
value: 20
